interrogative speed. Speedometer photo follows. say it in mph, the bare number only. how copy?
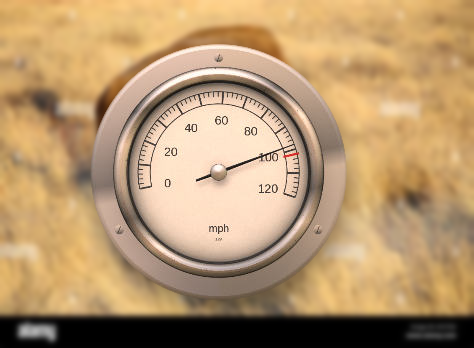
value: 98
